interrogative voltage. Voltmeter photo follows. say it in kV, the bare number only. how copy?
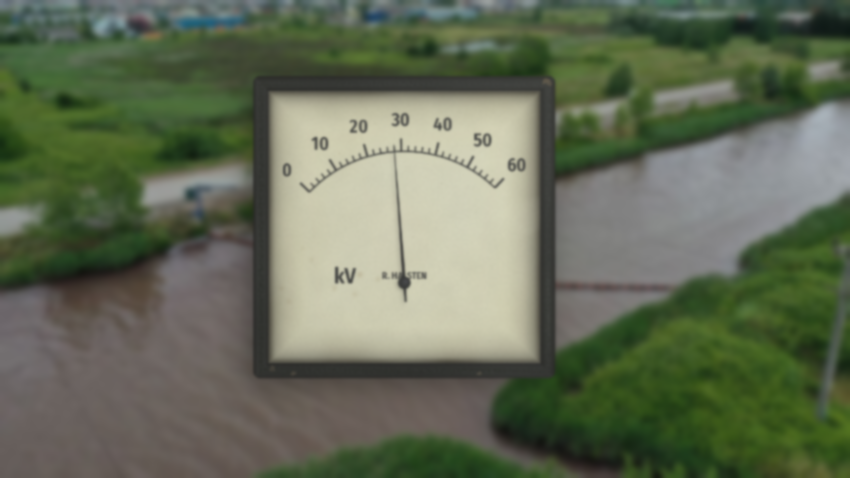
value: 28
